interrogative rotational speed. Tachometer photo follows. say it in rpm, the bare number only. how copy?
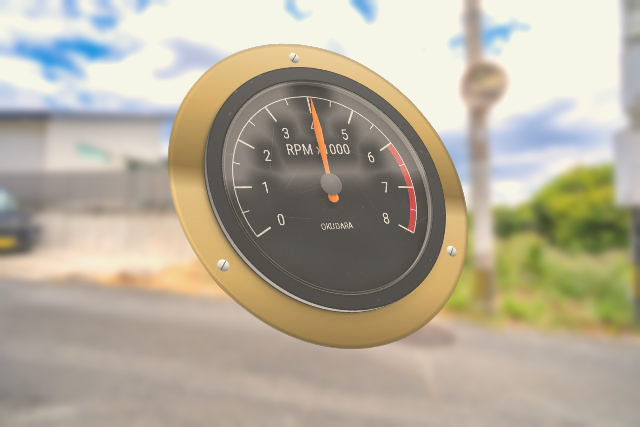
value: 4000
